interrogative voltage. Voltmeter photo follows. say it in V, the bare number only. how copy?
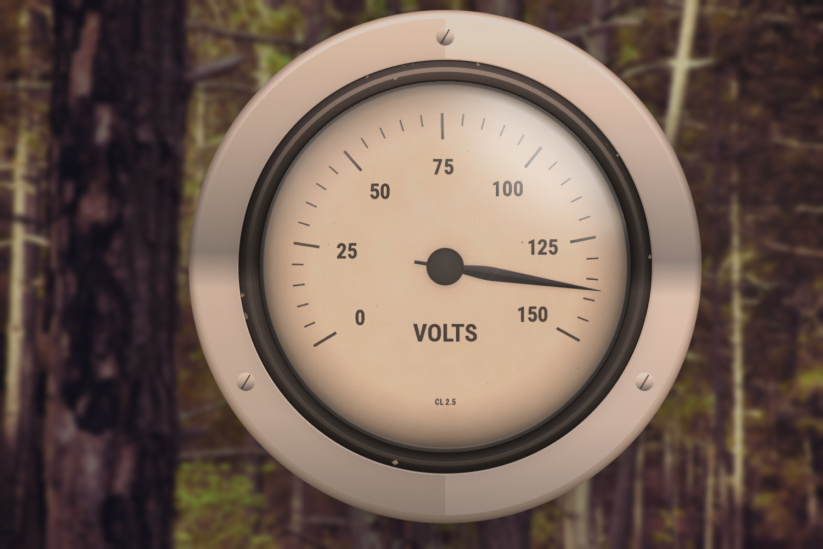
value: 137.5
